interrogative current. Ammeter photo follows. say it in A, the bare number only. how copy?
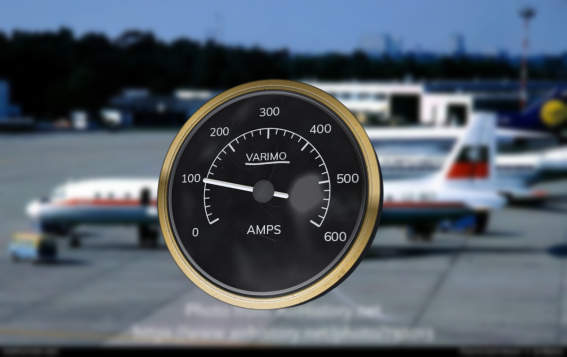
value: 100
